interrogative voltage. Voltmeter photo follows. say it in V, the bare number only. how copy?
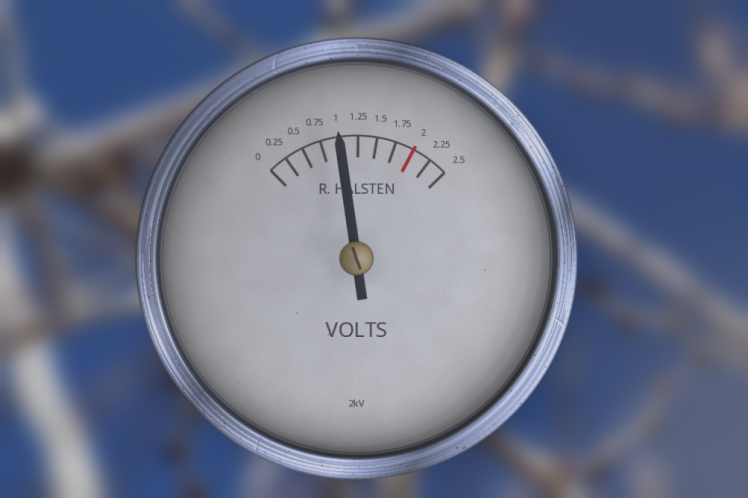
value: 1
